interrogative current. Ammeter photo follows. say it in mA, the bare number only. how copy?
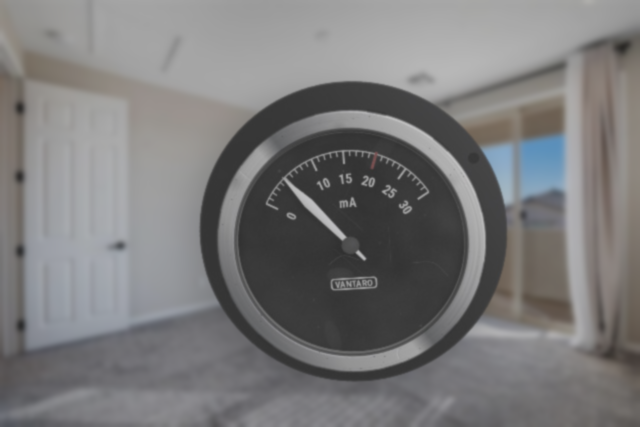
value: 5
